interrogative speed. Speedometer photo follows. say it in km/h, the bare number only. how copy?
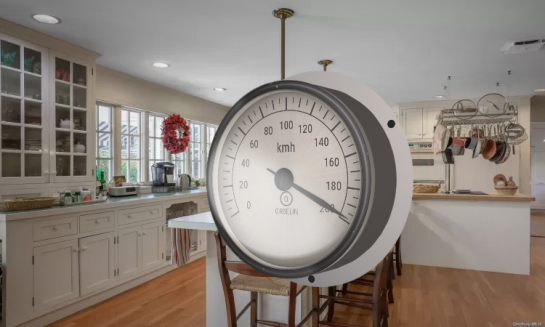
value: 197.5
